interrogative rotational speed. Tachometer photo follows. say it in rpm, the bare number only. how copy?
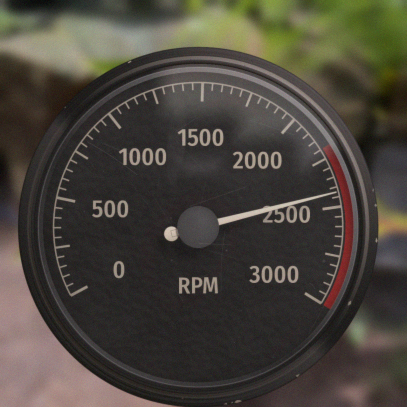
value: 2425
